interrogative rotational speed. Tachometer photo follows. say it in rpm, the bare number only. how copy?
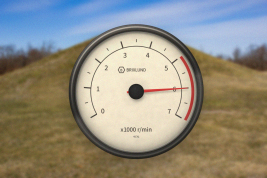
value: 6000
